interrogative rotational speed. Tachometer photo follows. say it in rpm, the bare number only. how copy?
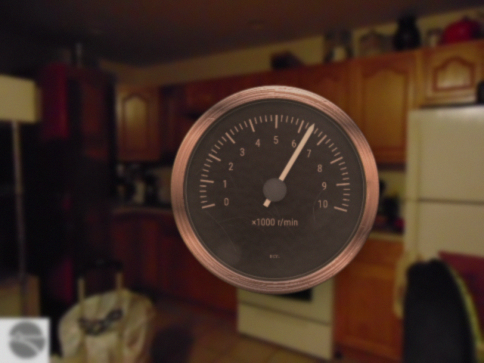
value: 6400
